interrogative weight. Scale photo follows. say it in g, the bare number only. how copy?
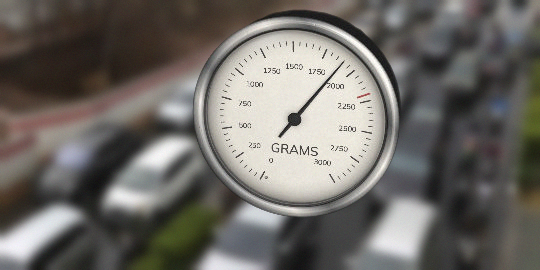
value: 1900
